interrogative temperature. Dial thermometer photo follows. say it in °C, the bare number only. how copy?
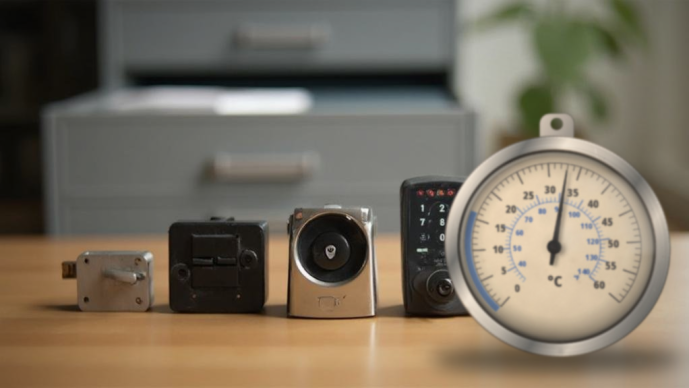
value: 33
